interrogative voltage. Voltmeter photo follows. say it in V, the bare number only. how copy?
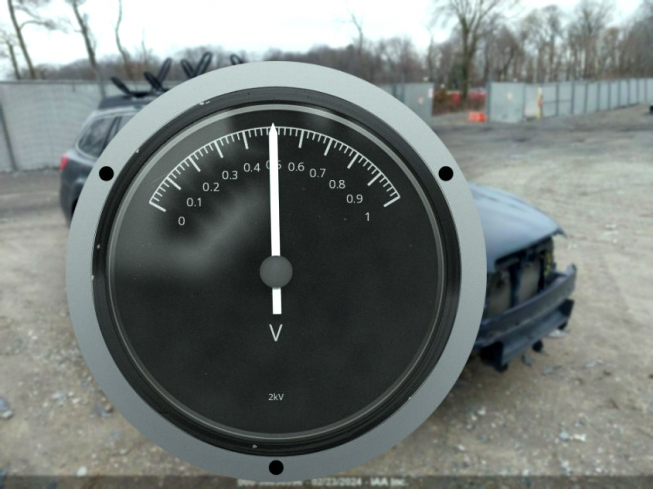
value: 0.5
